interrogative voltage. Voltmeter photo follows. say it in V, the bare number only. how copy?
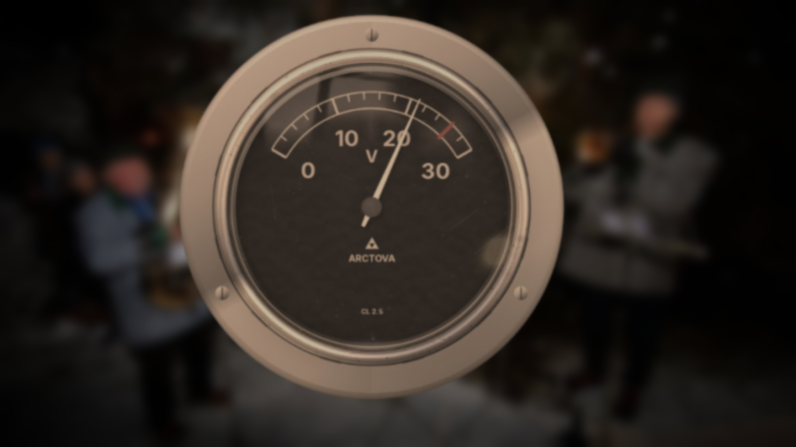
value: 21
